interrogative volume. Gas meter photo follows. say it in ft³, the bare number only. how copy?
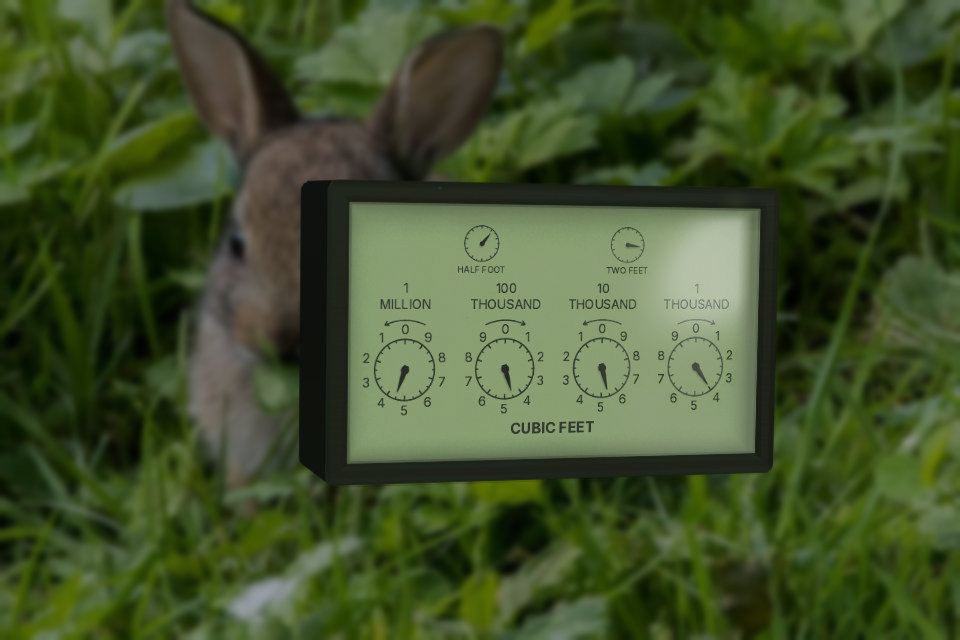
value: 445400
